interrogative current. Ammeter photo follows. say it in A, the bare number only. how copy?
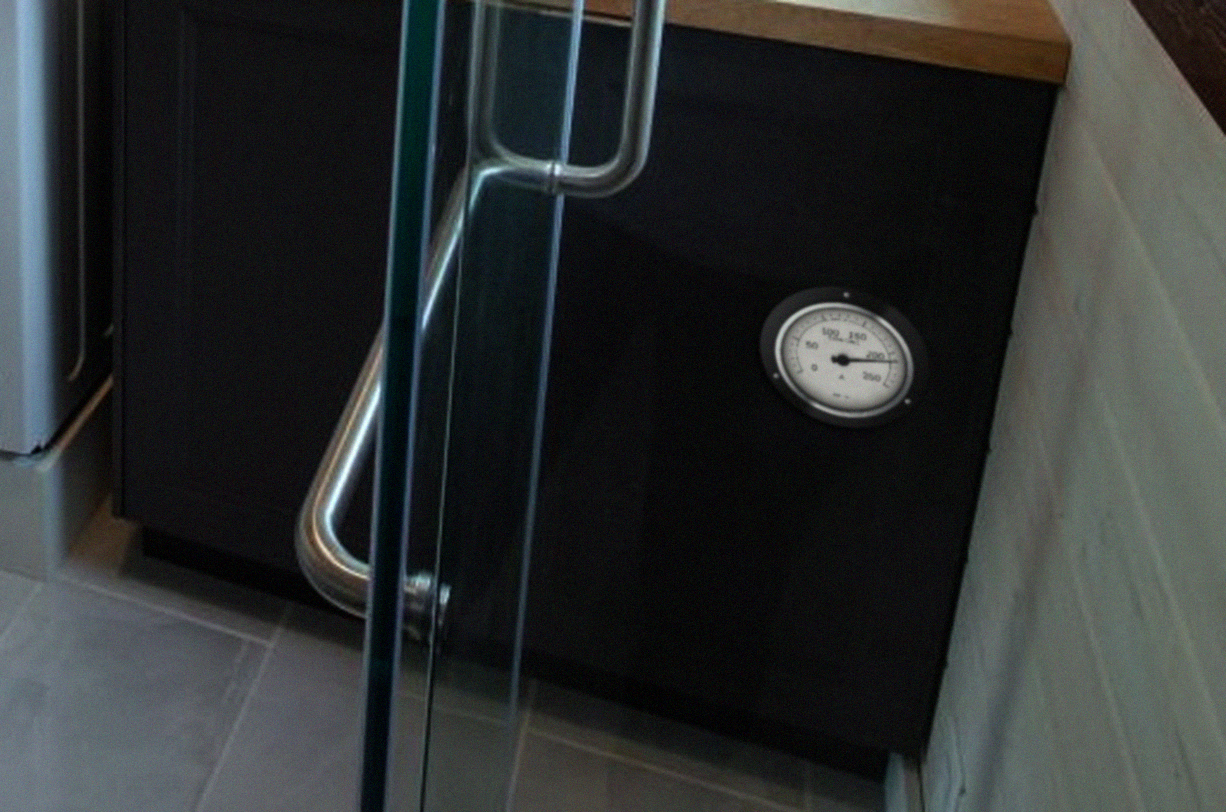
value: 210
